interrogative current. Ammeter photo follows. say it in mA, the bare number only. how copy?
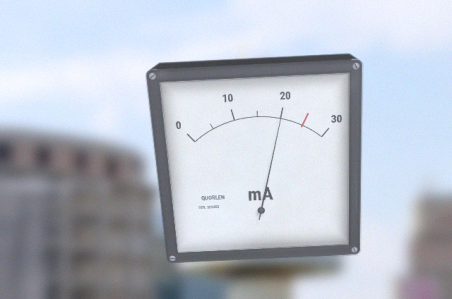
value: 20
